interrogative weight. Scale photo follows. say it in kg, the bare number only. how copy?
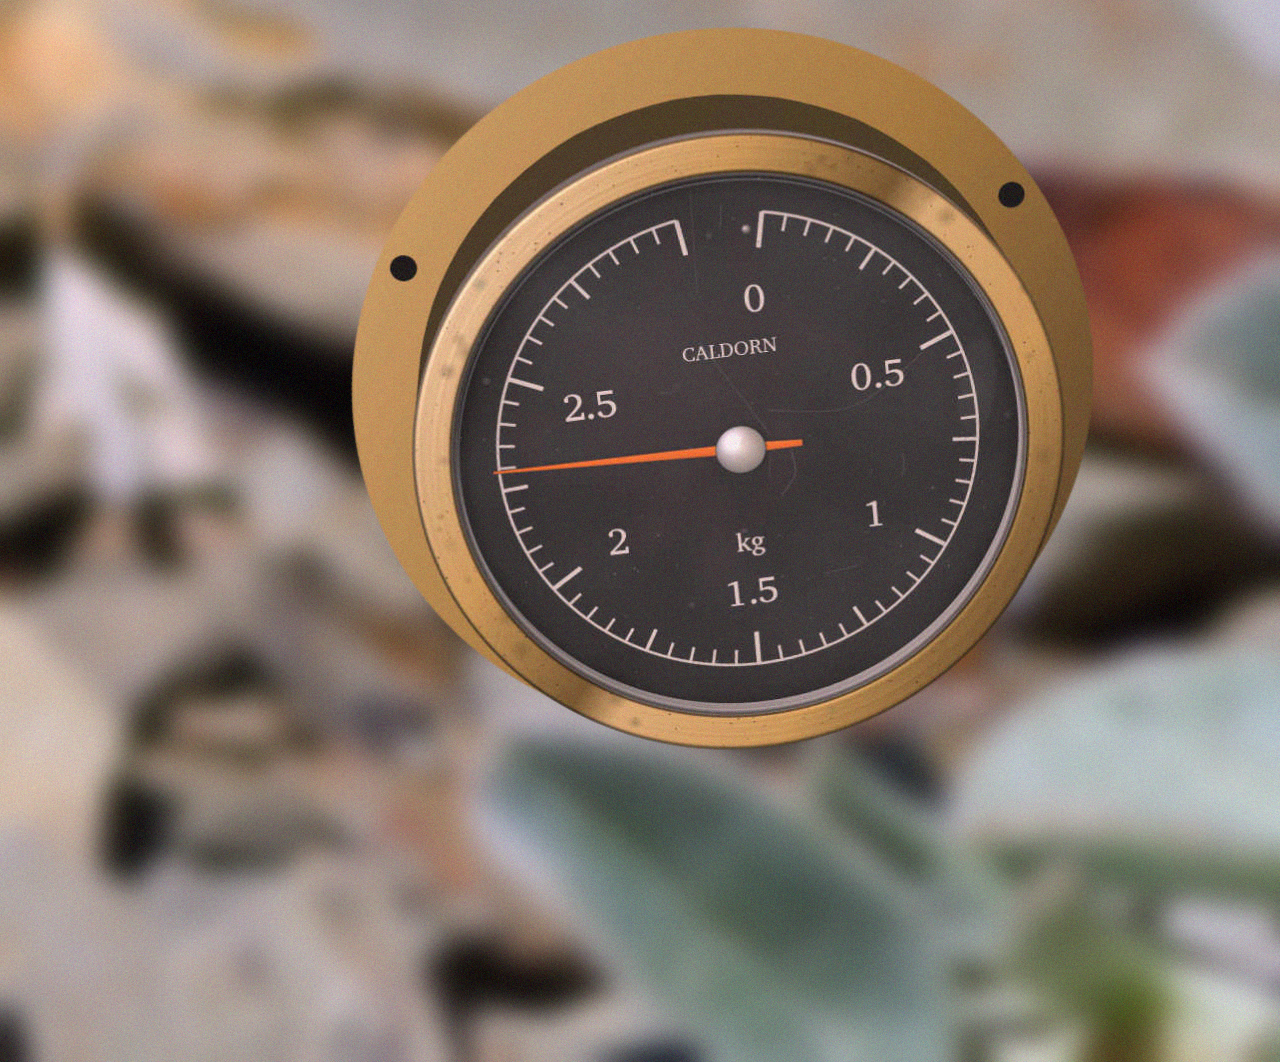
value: 2.3
